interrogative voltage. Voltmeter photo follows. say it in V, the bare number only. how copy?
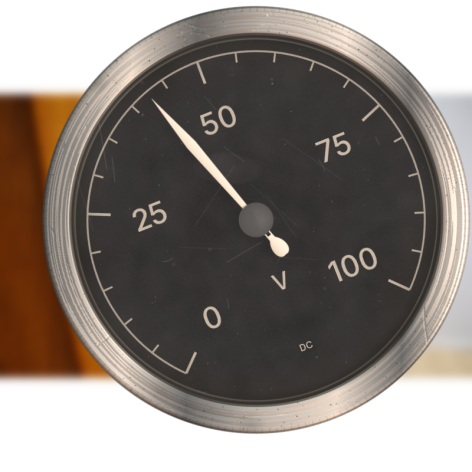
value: 42.5
